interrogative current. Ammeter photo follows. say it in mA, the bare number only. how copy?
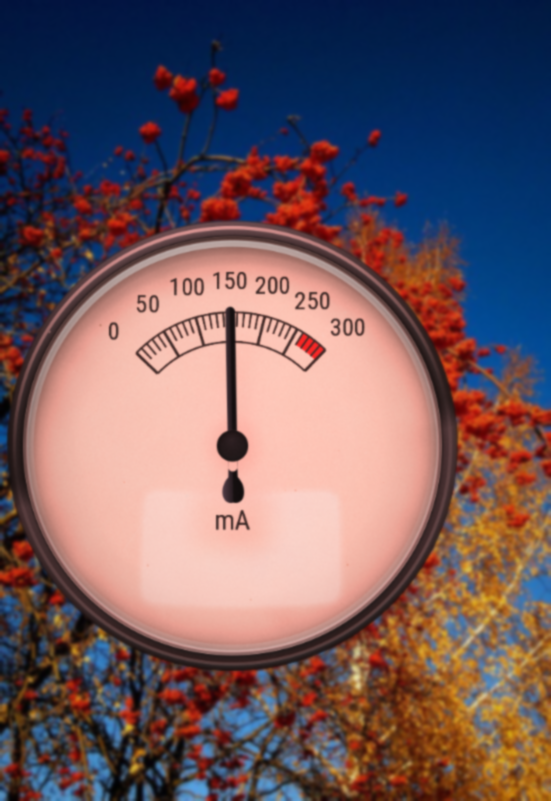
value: 150
